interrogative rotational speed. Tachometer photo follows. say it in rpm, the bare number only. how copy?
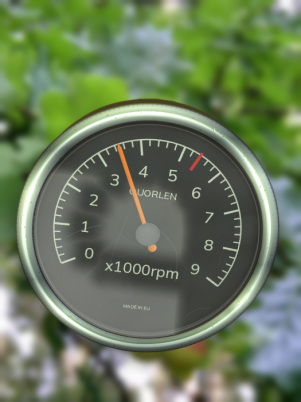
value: 3500
